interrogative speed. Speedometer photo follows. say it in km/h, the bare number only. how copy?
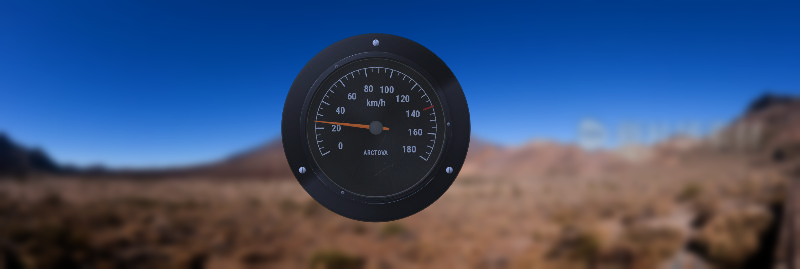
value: 25
